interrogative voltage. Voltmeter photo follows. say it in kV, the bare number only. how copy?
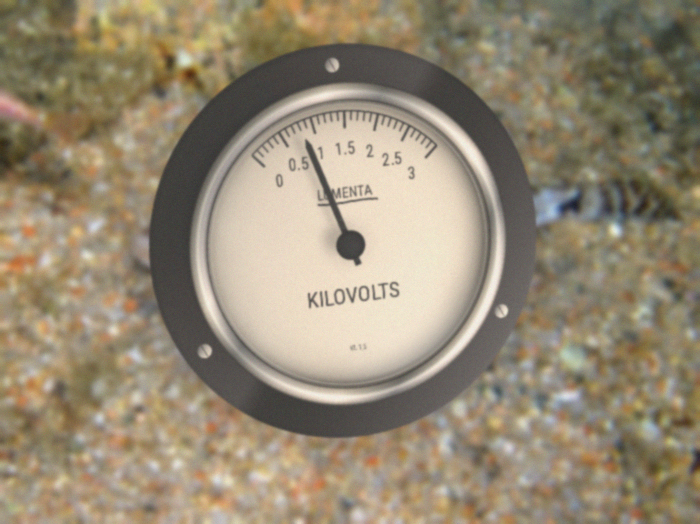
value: 0.8
